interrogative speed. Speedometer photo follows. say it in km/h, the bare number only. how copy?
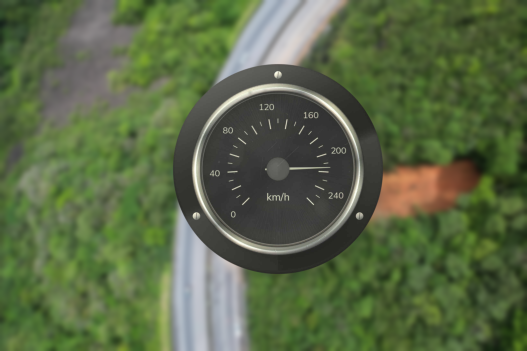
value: 215
